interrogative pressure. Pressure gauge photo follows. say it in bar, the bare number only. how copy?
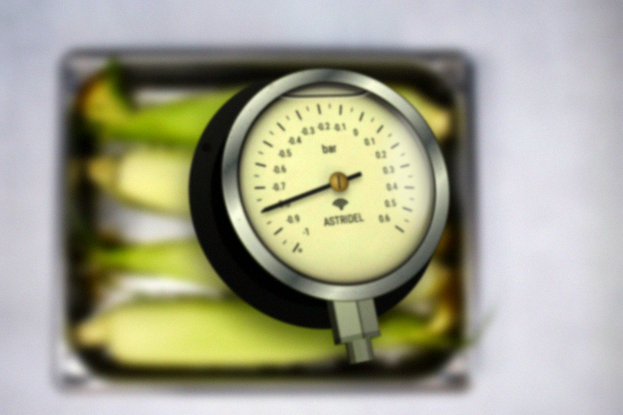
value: -0.8
